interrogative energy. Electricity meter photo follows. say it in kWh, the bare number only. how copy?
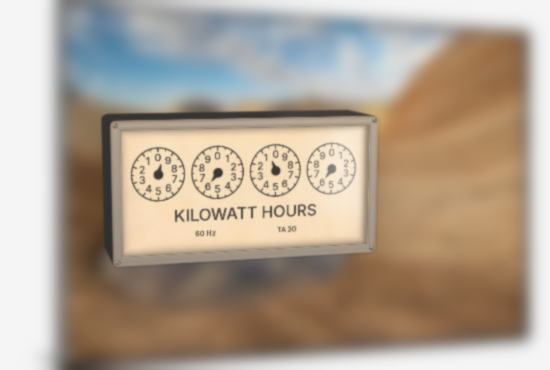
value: 9606
